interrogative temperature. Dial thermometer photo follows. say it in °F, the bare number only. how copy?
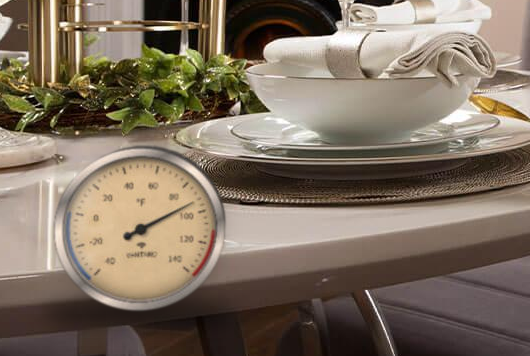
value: 92
